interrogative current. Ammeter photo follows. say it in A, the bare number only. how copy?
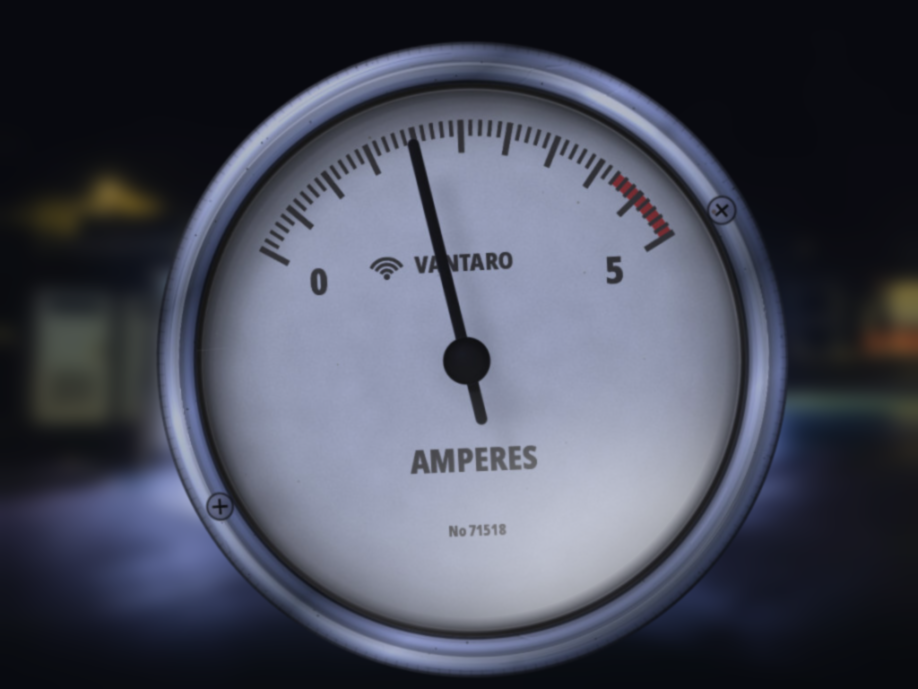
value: 2
